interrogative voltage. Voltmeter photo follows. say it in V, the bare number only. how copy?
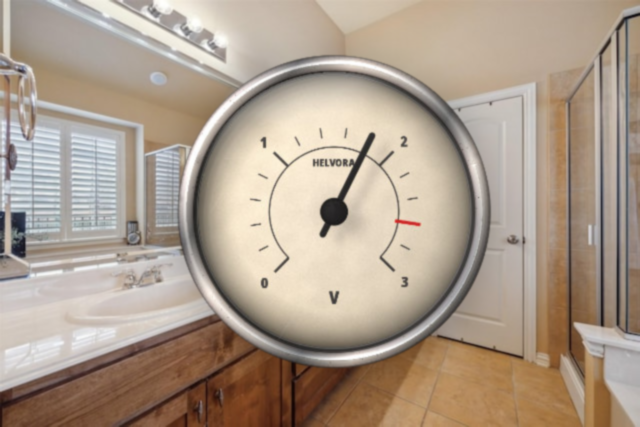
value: 1.8
